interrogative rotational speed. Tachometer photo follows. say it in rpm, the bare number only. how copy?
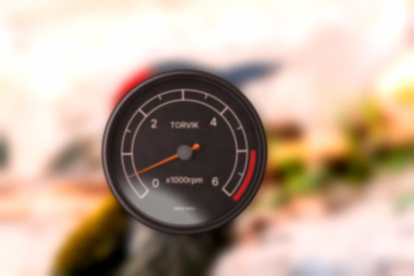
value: 500
